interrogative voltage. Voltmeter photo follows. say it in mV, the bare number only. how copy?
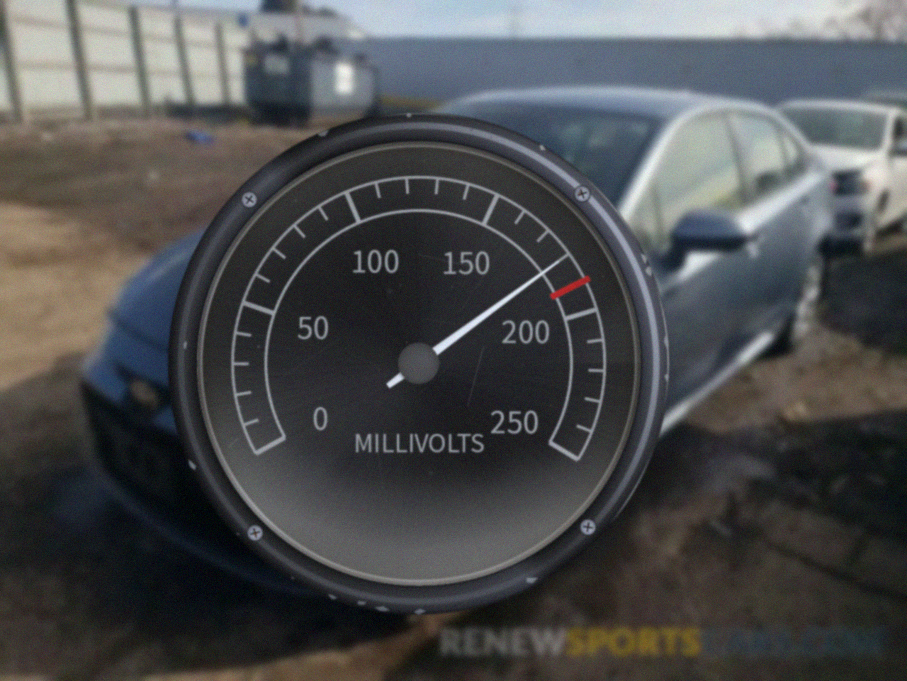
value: 180
